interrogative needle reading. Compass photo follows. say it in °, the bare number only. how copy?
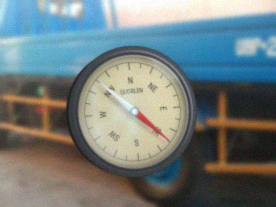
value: 135
